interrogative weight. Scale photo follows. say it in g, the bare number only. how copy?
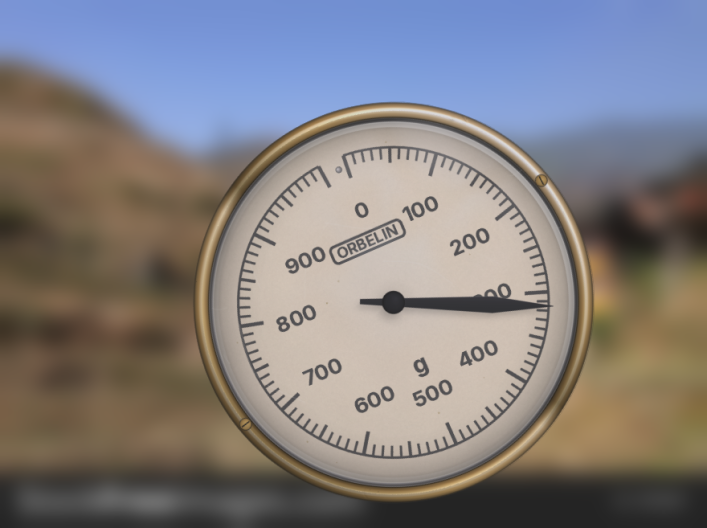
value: 315
